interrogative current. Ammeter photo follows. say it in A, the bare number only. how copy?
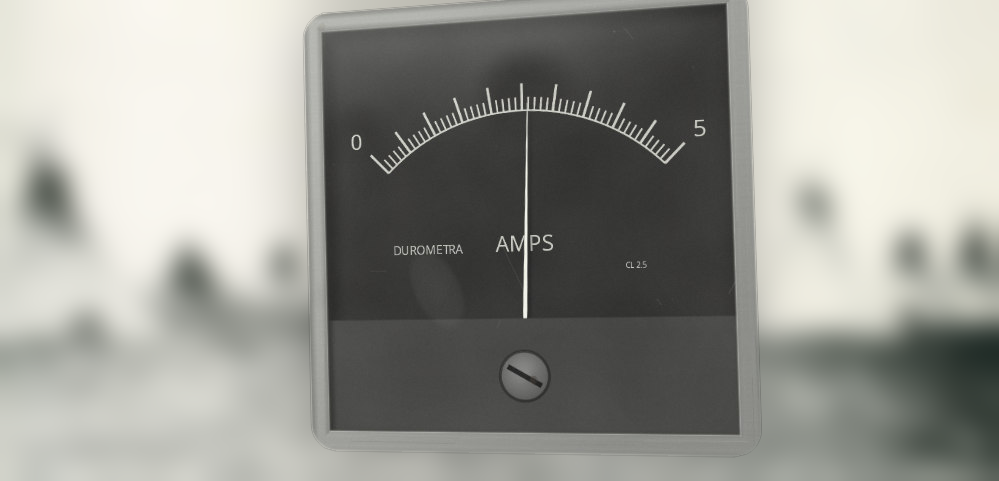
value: 2.6
